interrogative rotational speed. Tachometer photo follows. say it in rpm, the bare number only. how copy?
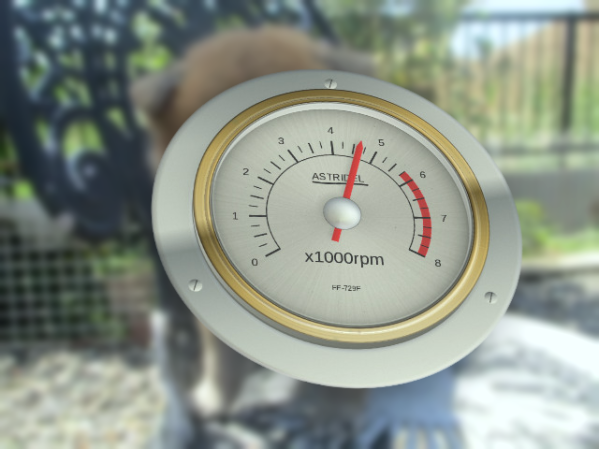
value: 4625
